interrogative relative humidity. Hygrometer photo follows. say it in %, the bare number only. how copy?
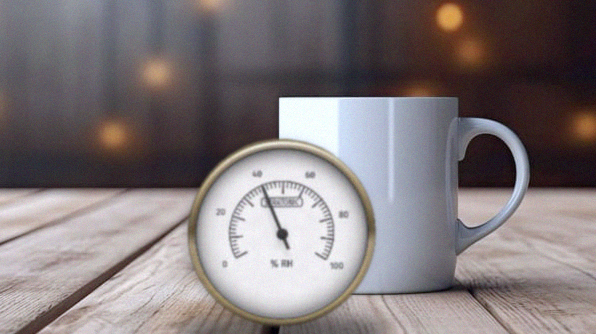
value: 40
